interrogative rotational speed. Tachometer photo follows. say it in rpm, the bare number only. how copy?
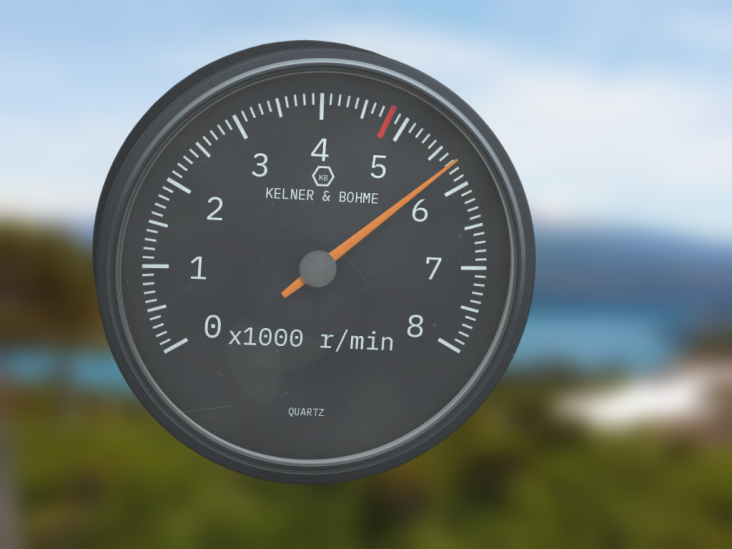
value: 5700
